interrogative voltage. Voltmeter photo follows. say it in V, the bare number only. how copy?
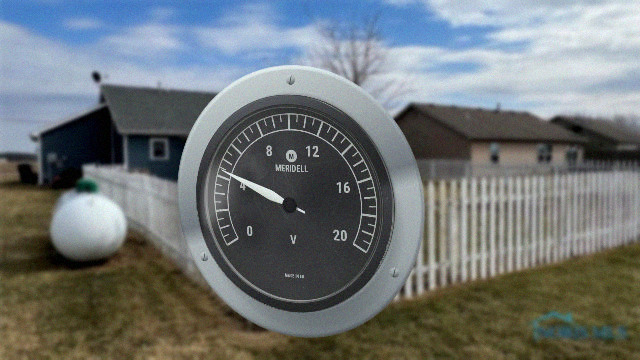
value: 4.5
